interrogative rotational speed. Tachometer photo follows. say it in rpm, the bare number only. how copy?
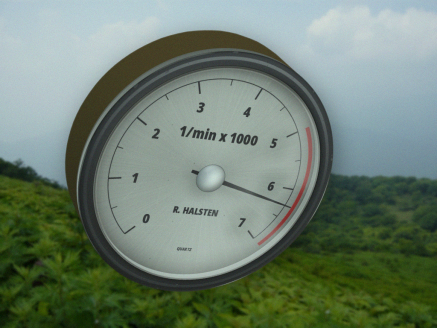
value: 6250
